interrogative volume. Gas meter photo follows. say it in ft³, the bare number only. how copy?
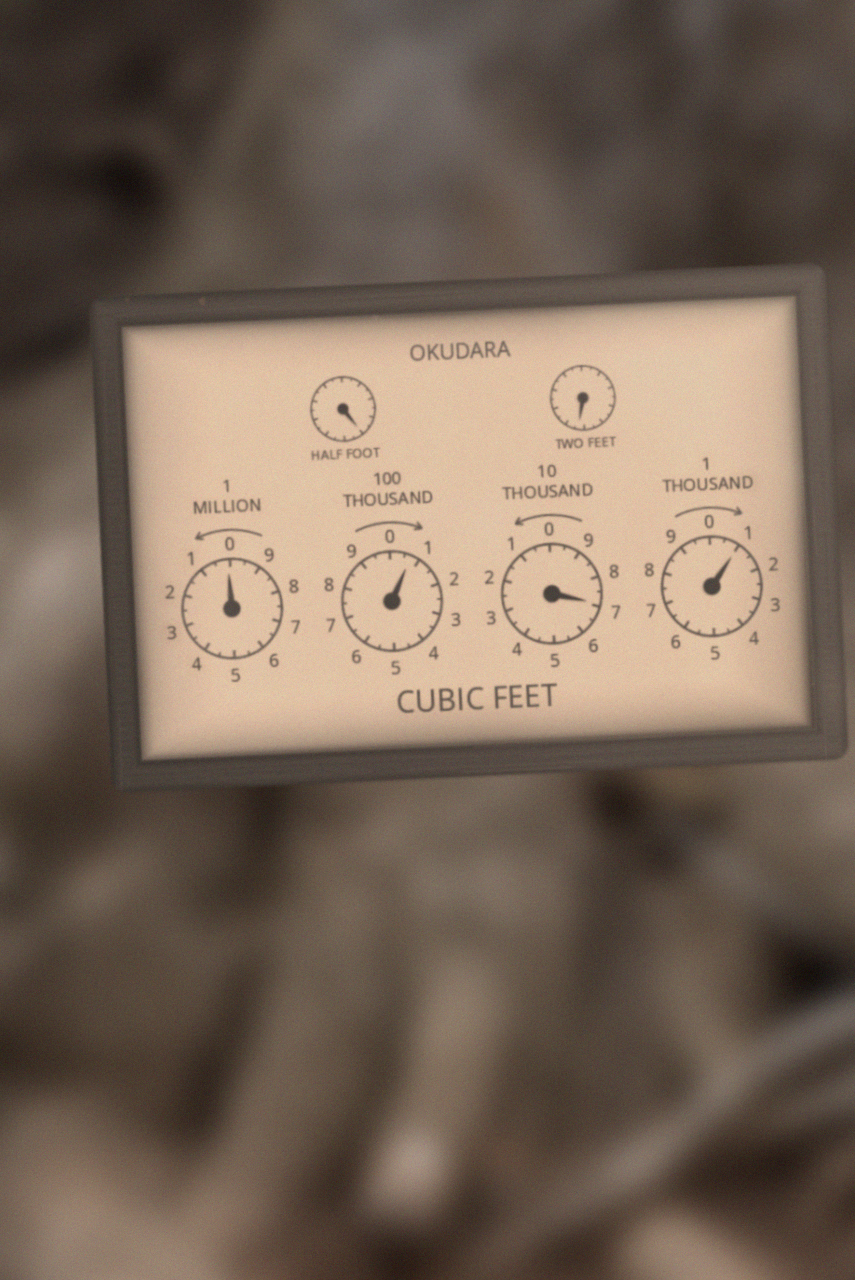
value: 7100
